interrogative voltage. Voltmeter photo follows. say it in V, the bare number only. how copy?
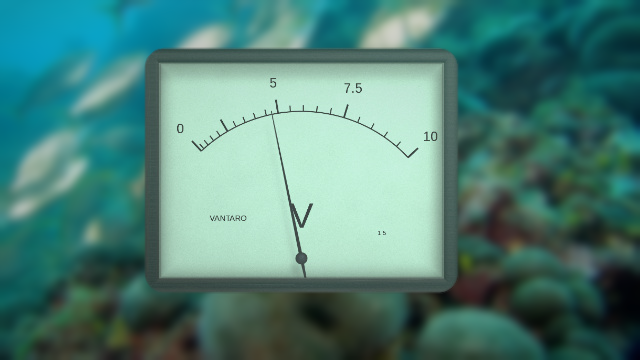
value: 4.75
